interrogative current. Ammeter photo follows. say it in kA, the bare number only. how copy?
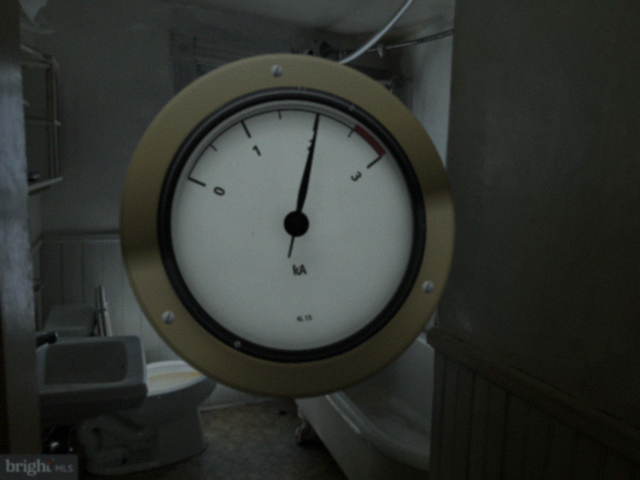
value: 2
